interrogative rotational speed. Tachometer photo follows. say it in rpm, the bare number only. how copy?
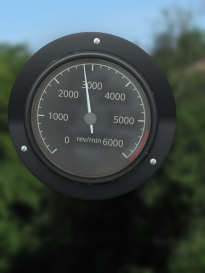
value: 2800
